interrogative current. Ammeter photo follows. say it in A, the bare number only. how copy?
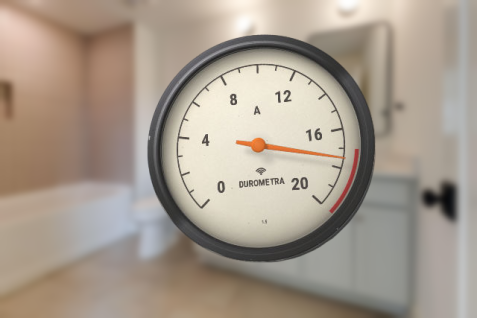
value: 17.5
